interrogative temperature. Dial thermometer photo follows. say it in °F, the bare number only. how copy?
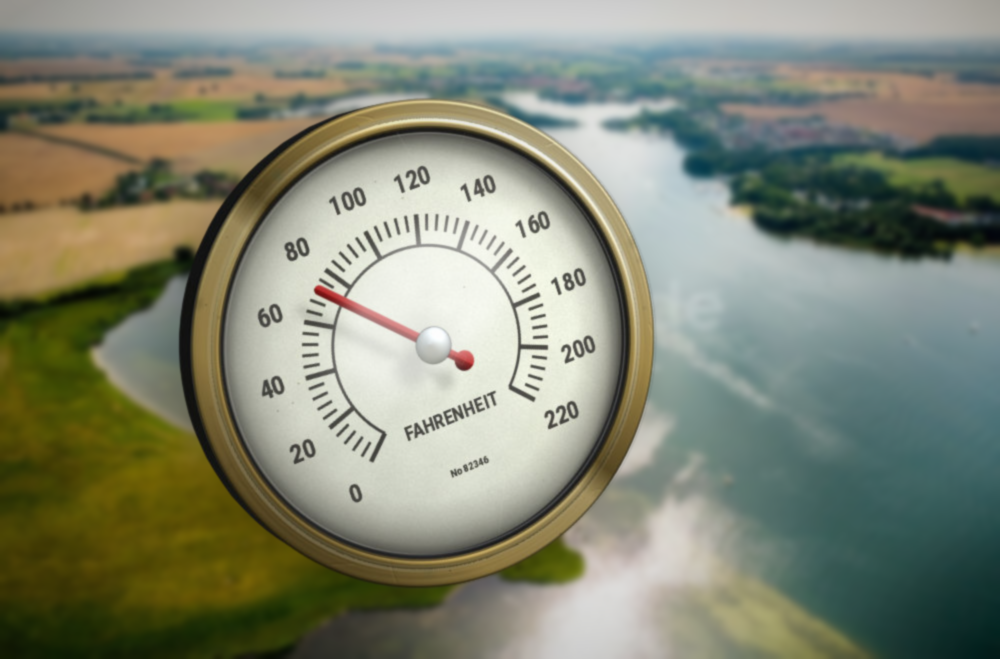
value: 72
